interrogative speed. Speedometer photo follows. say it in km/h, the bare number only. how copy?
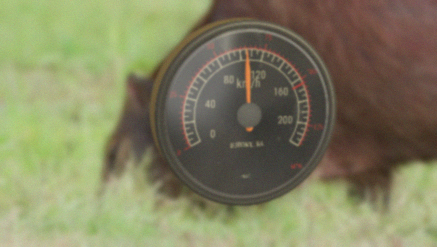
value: 105
